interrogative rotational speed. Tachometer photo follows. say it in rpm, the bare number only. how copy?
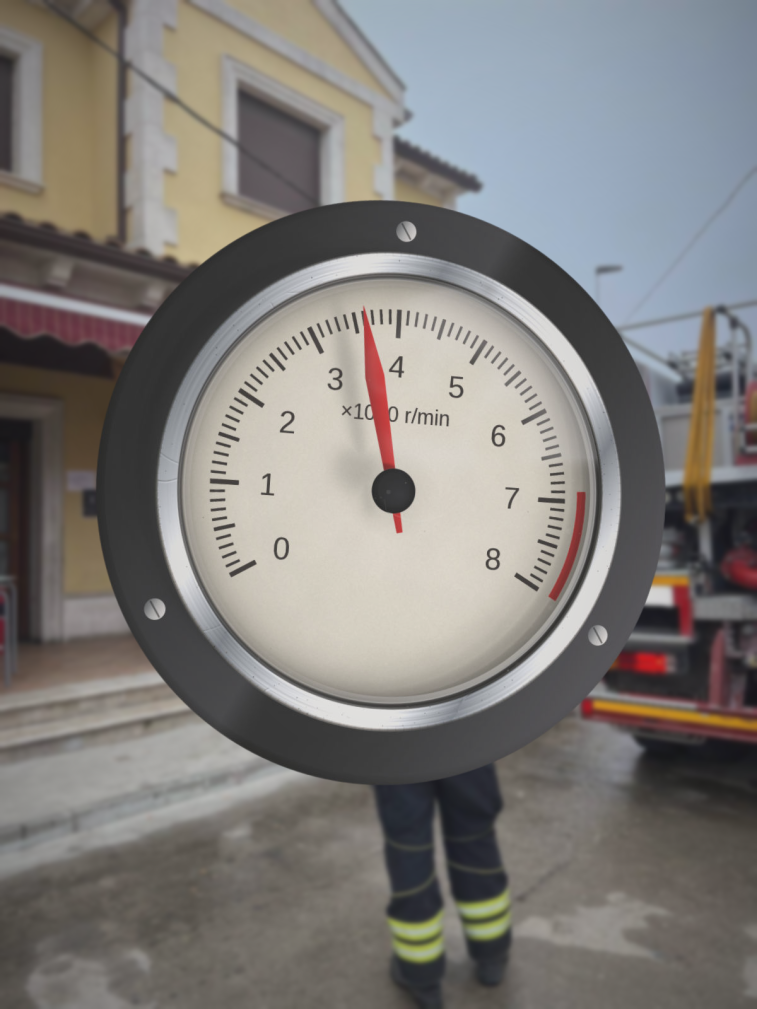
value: 3600
